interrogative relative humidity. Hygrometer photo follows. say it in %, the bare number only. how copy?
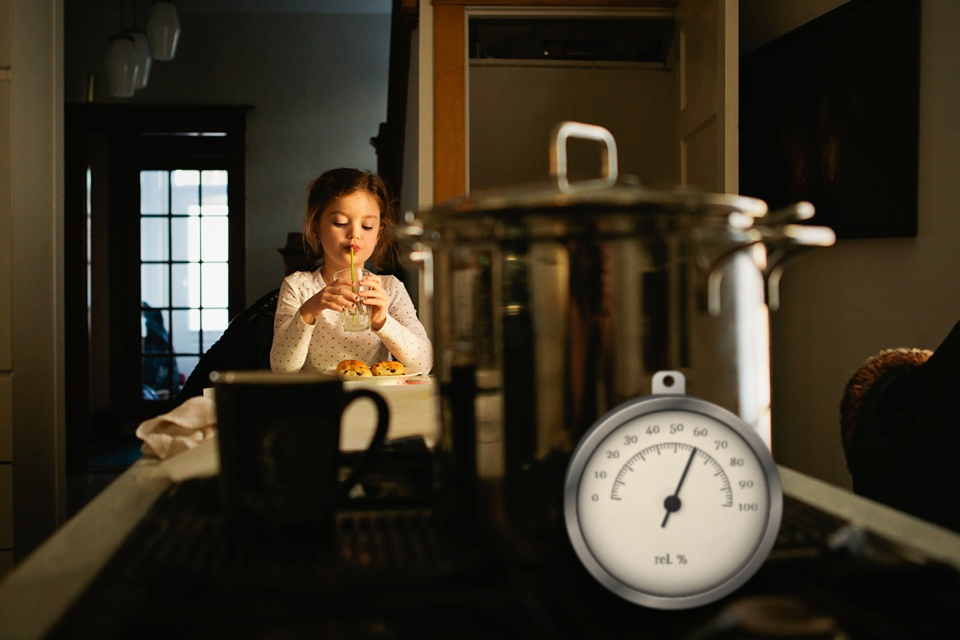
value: 60
